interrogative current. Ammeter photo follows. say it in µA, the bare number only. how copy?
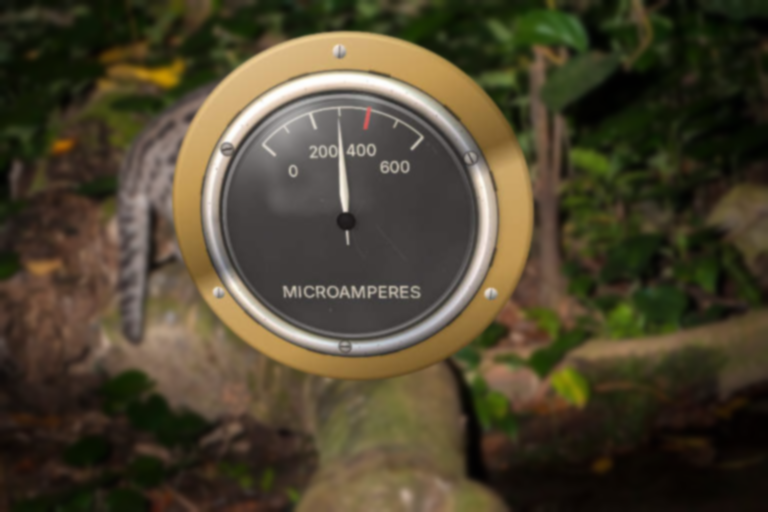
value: 300
